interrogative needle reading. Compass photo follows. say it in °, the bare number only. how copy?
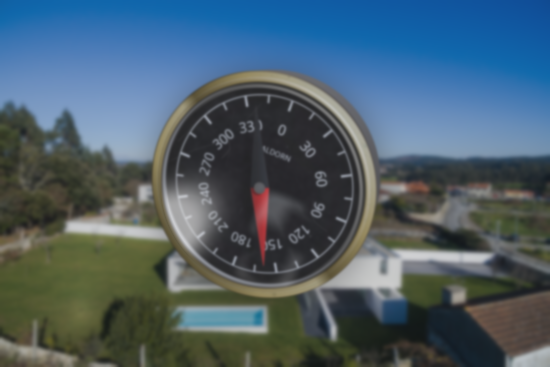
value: 157.5
